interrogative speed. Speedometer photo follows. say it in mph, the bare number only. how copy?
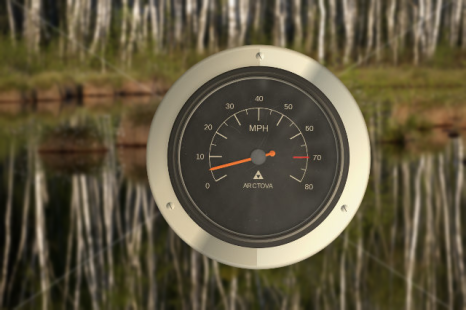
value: 5
